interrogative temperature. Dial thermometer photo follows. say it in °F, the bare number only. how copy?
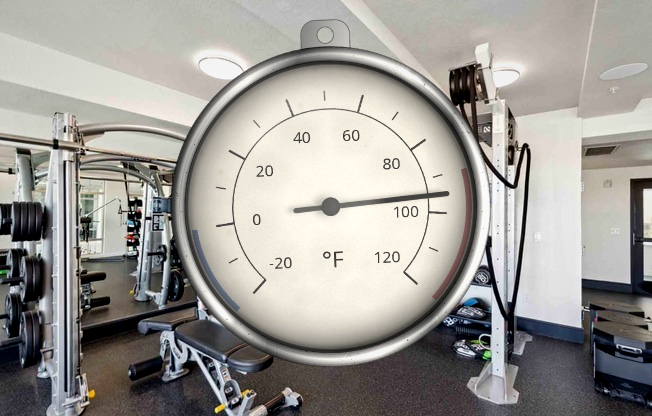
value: 95
